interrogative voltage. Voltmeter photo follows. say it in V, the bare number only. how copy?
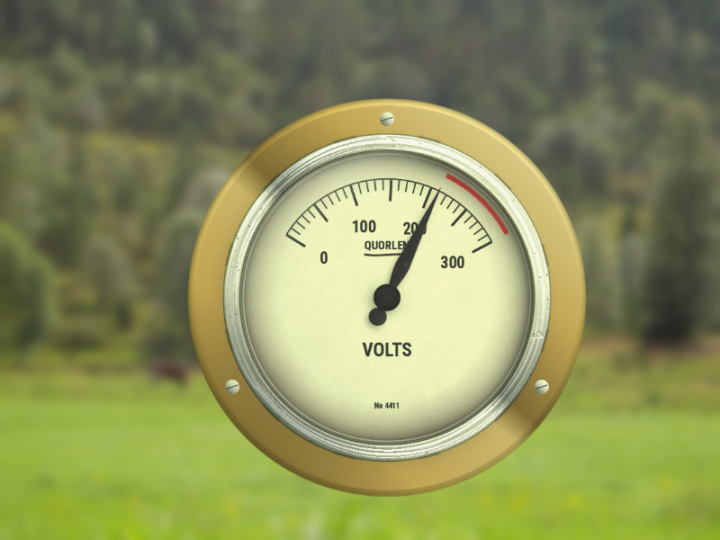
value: 210
